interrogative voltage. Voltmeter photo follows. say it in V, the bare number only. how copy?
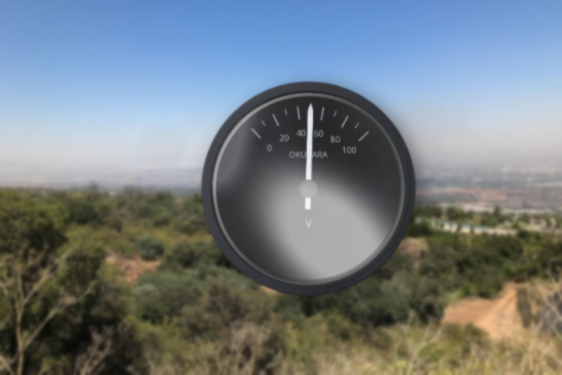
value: 50
